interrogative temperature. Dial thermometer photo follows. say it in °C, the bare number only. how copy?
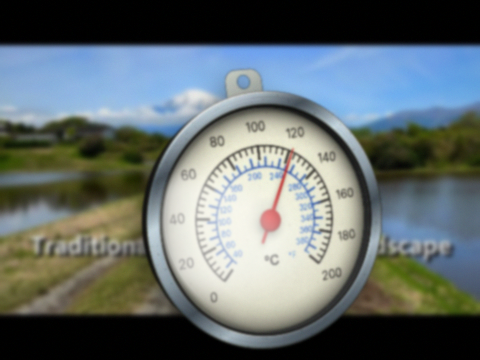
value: 120
